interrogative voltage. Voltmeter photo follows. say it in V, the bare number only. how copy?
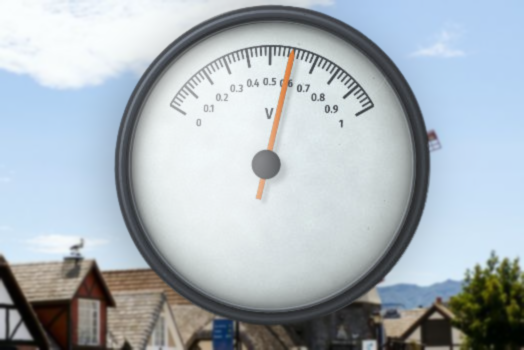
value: 0.6
